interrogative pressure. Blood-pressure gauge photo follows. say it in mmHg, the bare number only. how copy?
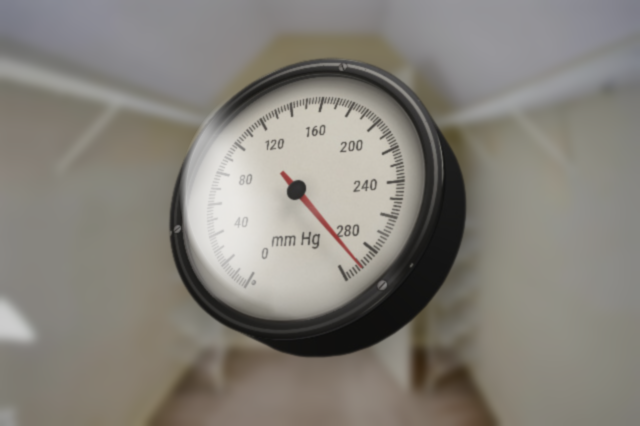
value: 290
